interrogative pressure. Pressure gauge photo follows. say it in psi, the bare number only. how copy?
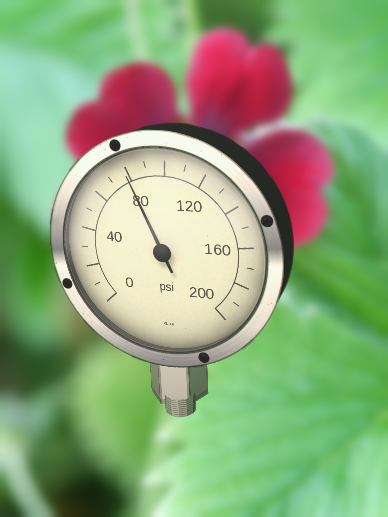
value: 80
